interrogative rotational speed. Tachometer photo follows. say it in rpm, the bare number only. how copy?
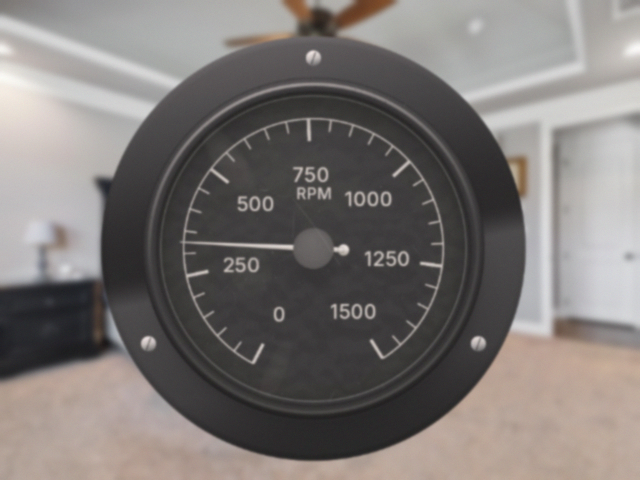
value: 325
